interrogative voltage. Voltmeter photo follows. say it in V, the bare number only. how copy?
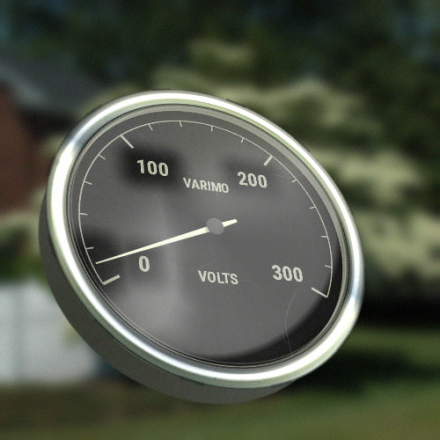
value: 10
